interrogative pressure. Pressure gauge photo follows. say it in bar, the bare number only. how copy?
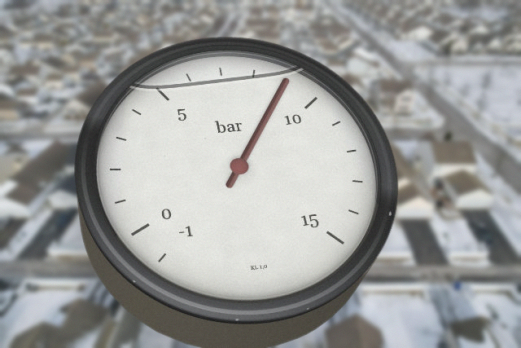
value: 9
